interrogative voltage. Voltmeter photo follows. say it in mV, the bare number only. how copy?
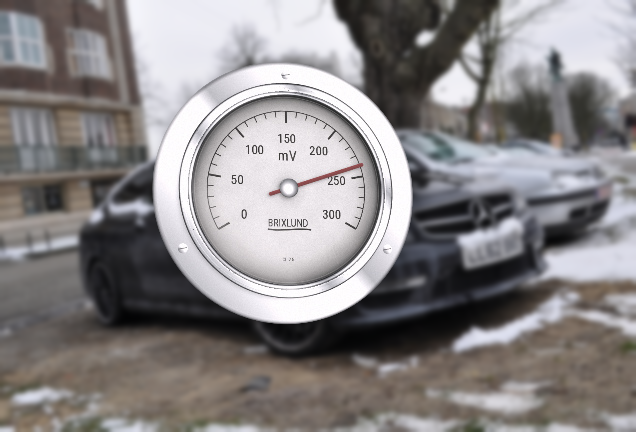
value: 240
